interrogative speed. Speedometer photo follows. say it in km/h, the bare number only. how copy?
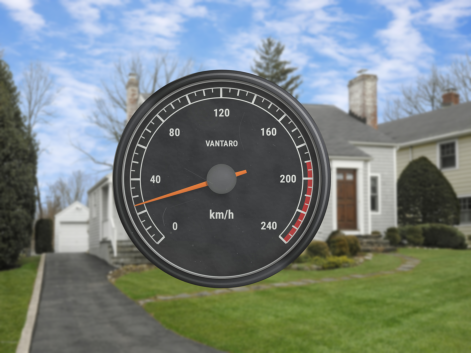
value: 25
